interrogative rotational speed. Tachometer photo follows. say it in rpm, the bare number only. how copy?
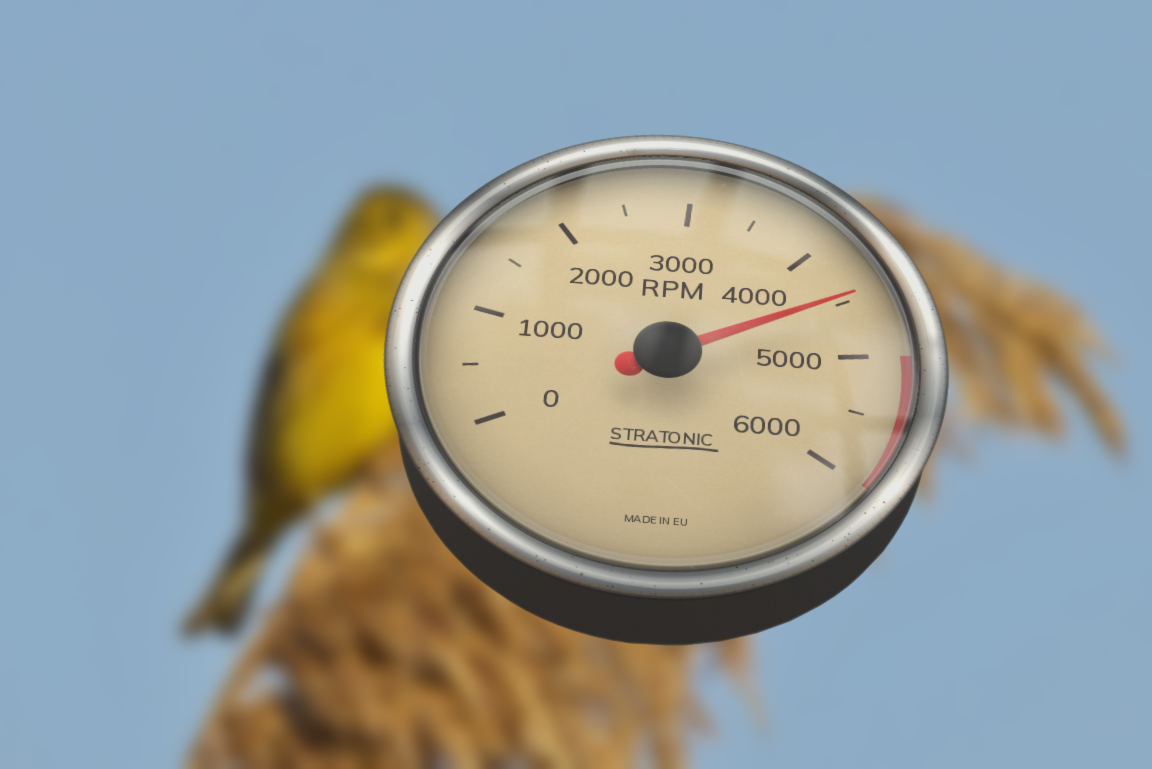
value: 4500
